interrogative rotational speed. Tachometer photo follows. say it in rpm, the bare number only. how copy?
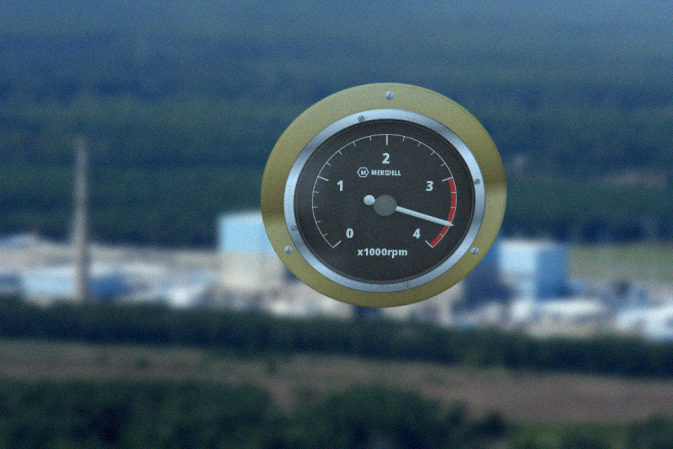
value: 3600
